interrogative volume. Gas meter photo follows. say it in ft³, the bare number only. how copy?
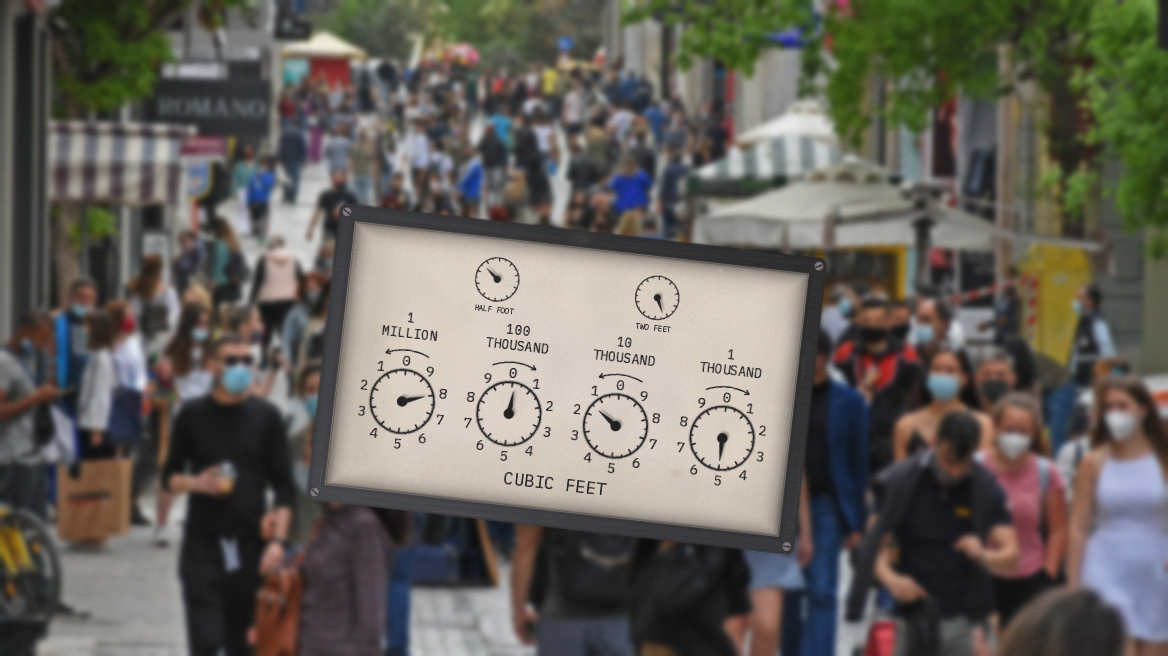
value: 801500
